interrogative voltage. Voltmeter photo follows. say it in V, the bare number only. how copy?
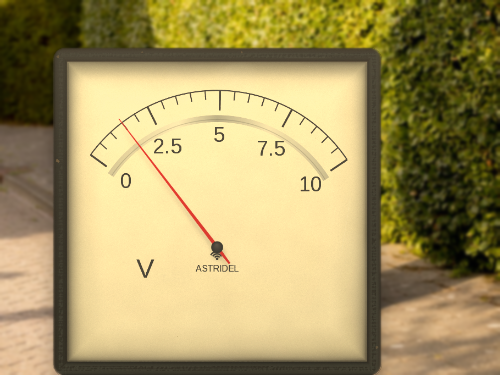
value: 1.5
